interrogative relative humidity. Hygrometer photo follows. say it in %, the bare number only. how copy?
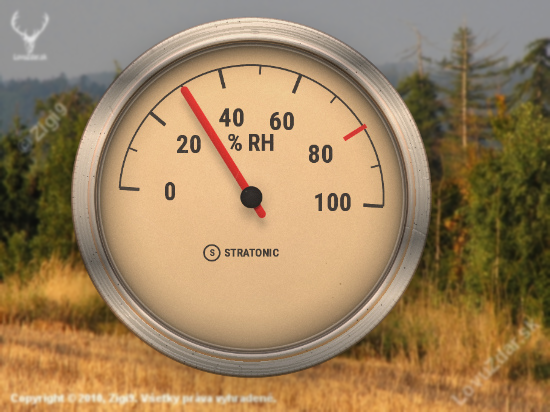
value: 30
